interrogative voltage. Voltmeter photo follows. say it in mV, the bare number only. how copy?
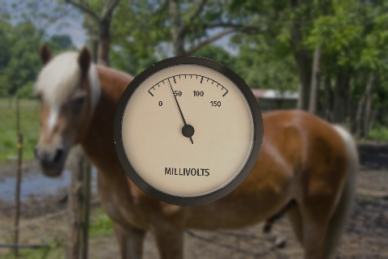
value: 40
